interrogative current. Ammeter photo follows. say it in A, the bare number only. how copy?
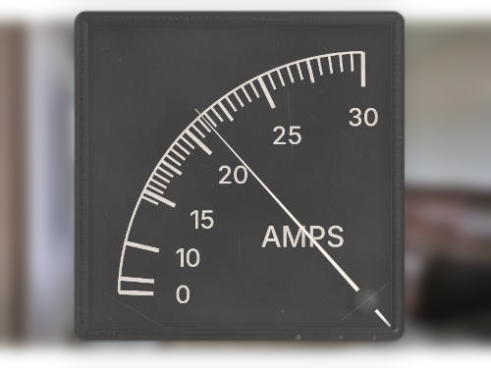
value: 21.25
